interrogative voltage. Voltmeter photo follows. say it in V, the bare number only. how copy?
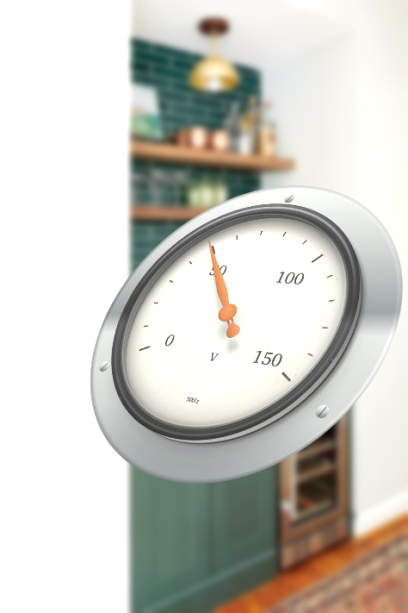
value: 50
